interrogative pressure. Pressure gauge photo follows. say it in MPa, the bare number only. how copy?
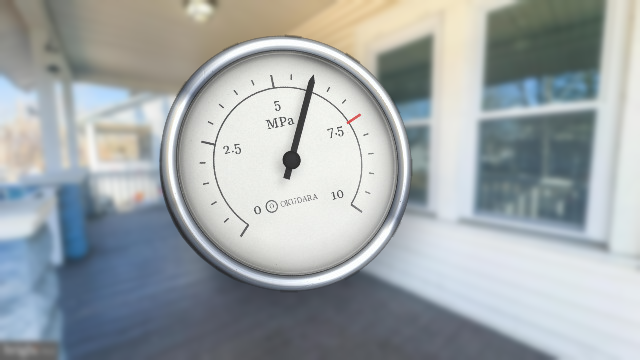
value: 6
